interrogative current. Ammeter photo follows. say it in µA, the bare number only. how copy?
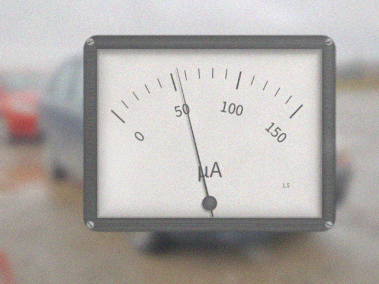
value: 55
